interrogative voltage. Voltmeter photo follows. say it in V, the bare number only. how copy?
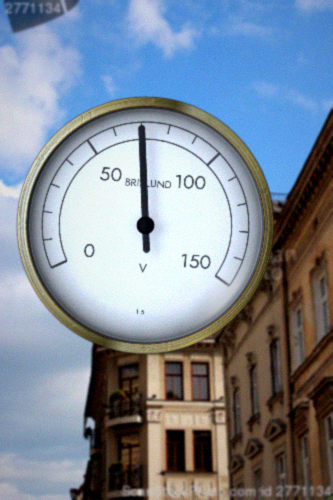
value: 70
